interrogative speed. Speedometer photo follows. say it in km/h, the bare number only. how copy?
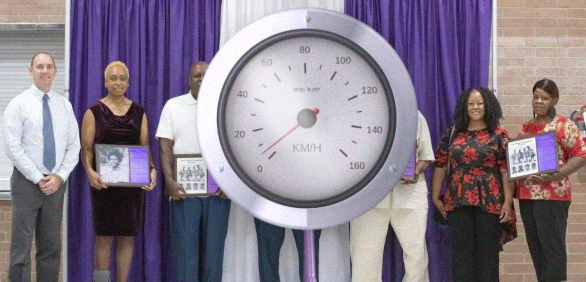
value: 5
